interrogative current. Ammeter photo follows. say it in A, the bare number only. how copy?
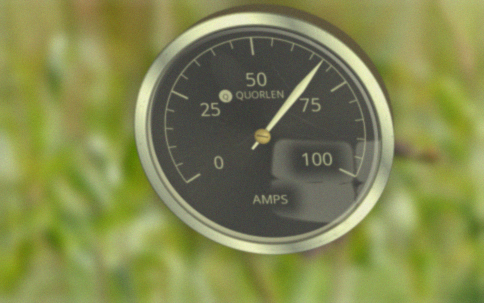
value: 67.5
